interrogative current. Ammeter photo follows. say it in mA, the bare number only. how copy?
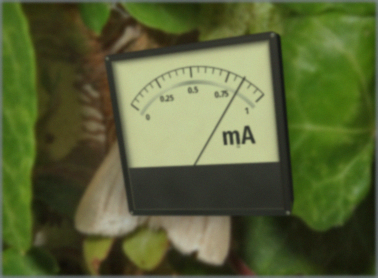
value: 0.85
